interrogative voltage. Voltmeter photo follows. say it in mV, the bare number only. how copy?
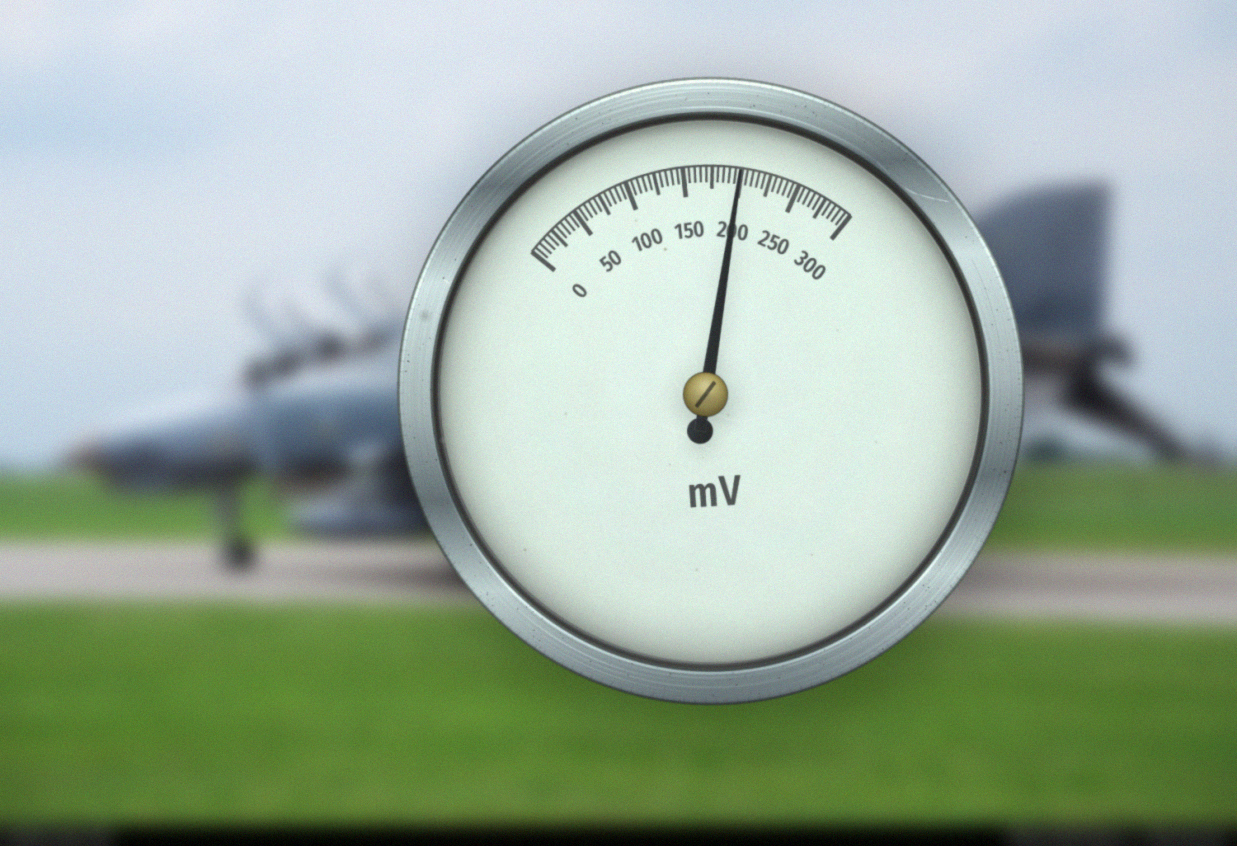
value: 200
